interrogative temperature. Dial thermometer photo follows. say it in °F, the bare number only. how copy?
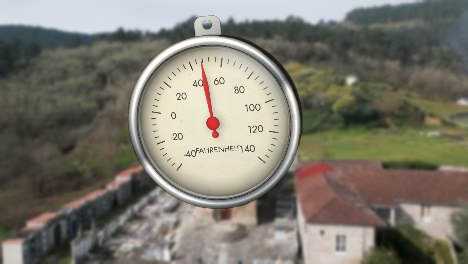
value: 48
